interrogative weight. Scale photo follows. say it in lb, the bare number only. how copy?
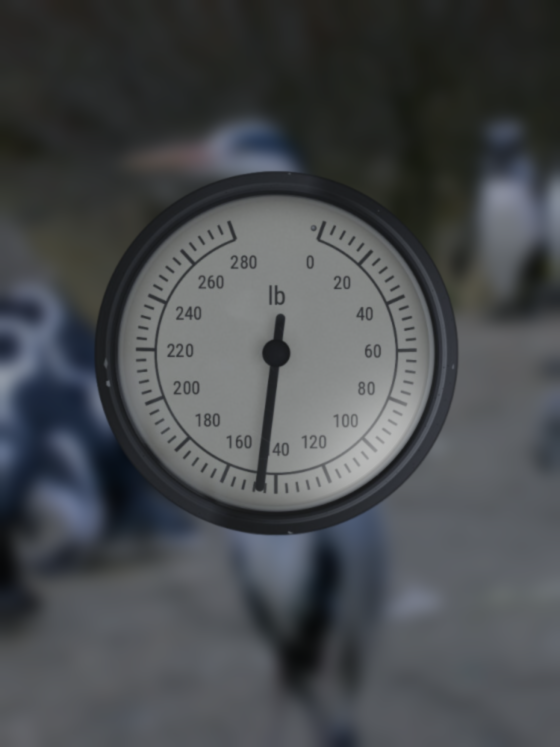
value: 146
